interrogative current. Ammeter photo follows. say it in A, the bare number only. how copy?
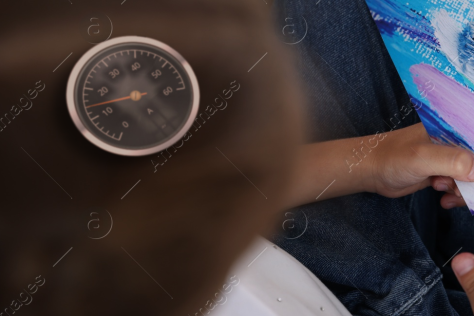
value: 14
